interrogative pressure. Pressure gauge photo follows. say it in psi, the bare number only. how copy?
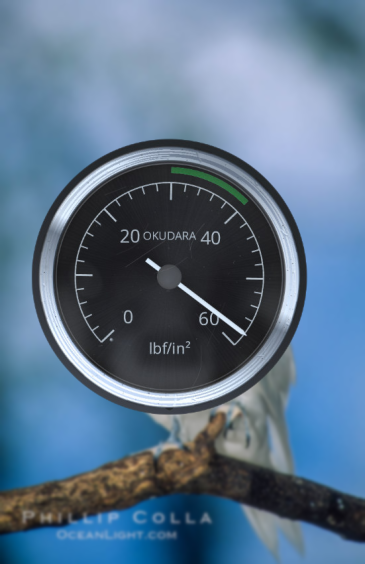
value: 58
